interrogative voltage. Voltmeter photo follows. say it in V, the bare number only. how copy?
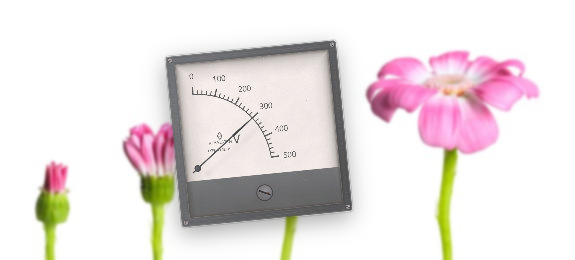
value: 300
